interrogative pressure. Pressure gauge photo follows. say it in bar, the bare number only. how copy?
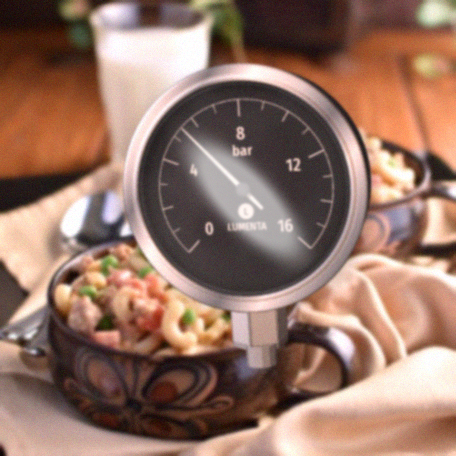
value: 5.5
